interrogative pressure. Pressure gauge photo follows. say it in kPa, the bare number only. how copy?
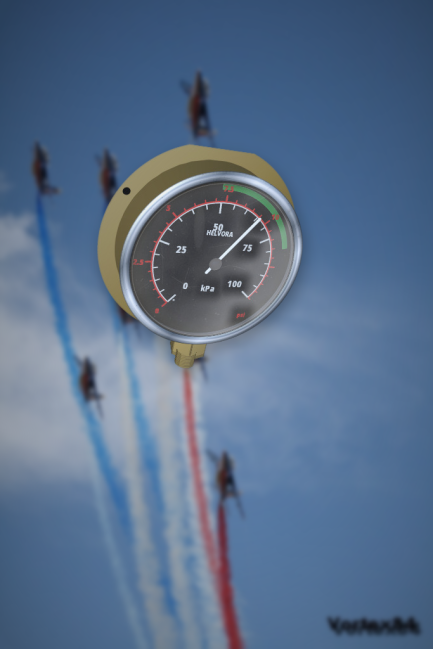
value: 65
